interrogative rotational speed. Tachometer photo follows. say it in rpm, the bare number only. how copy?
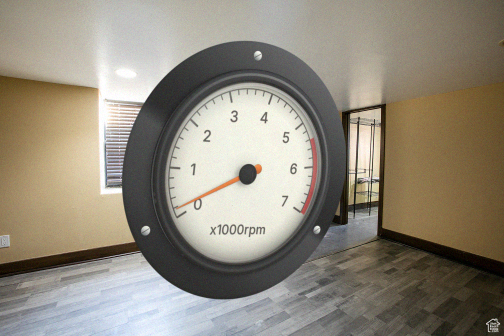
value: 200
